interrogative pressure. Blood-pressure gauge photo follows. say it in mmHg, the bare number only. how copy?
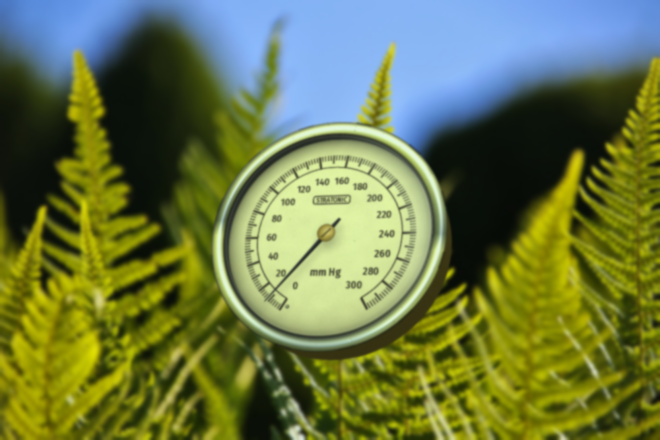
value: 10
